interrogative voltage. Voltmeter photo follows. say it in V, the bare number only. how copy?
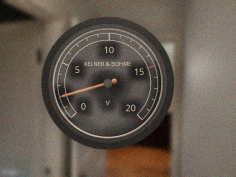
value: 2
